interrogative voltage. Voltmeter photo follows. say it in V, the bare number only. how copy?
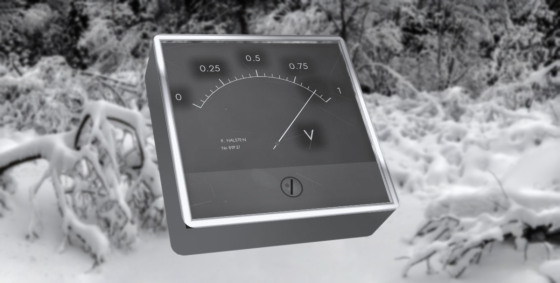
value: 0.9
